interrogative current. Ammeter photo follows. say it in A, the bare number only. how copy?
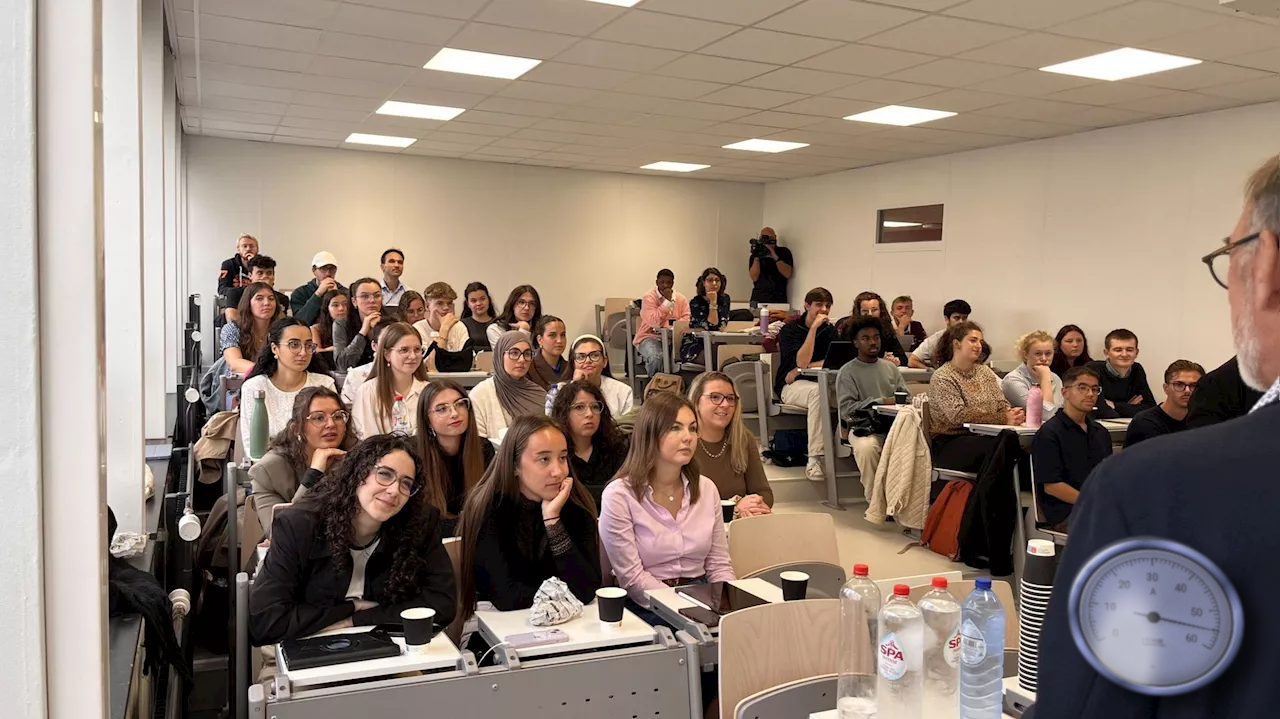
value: 55
